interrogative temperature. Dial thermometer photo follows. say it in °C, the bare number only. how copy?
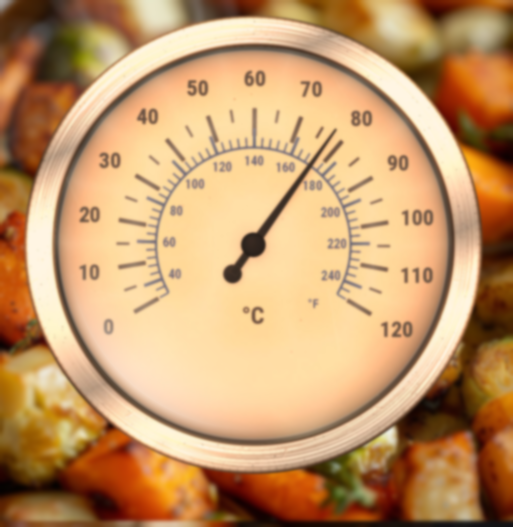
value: 77.5
